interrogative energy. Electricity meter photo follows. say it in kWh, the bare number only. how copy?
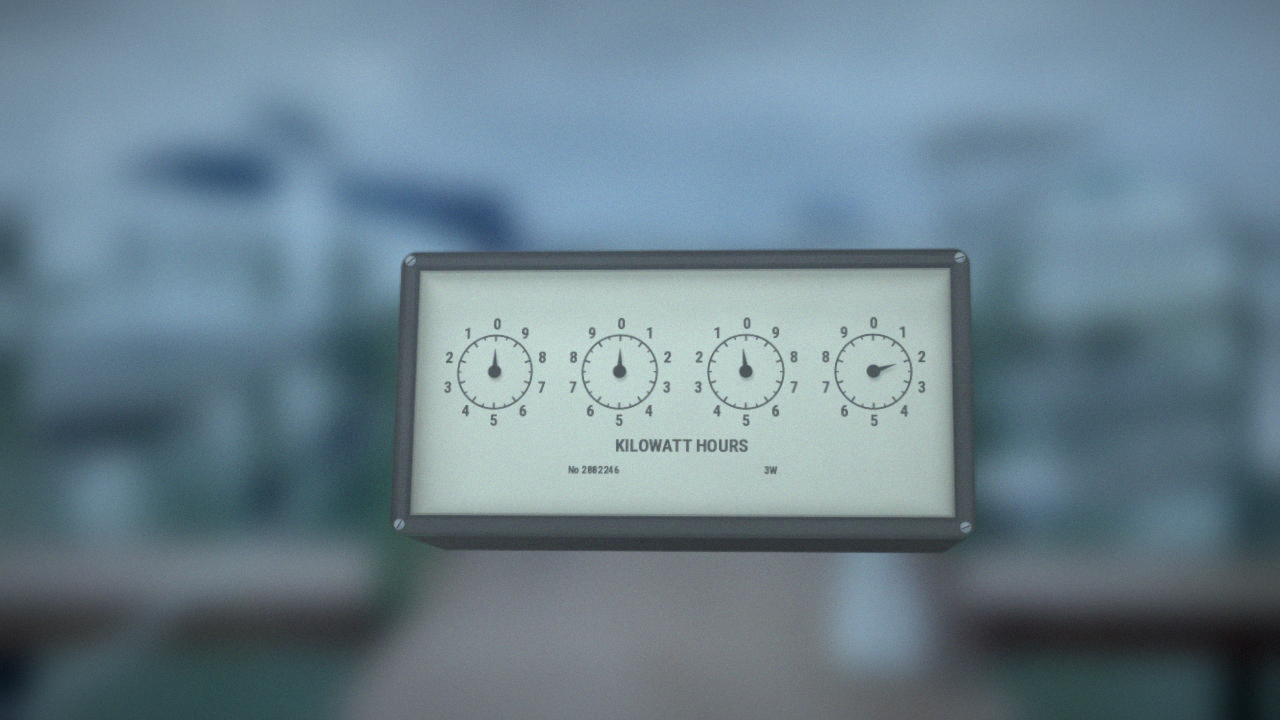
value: 2
